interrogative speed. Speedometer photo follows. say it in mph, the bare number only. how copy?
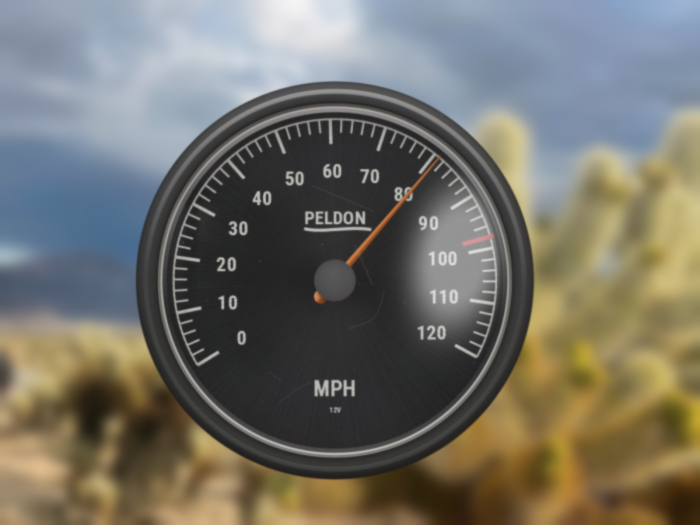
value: 81
